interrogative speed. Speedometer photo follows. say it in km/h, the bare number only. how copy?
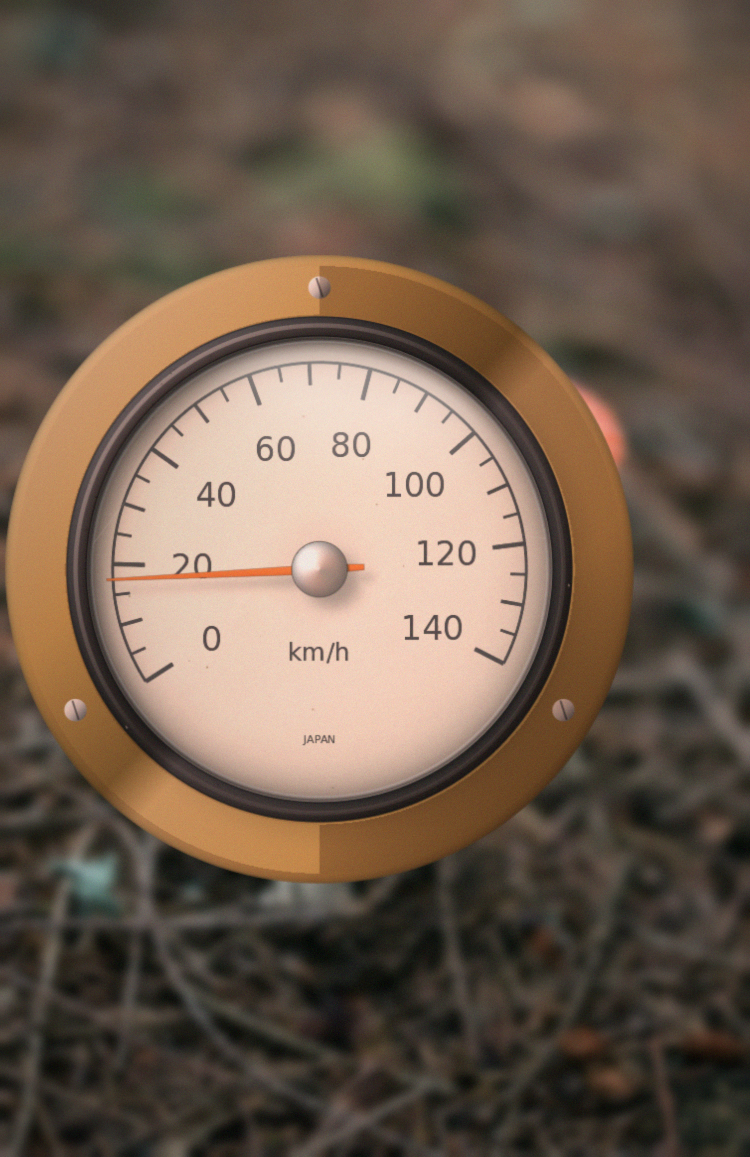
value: 17.5
